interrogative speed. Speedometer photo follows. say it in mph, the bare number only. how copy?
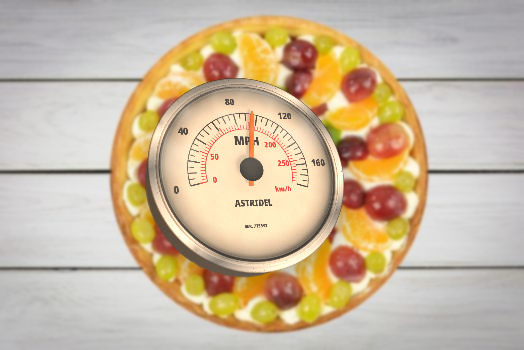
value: 95
